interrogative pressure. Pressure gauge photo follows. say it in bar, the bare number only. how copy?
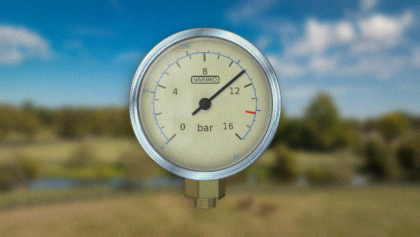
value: 11
